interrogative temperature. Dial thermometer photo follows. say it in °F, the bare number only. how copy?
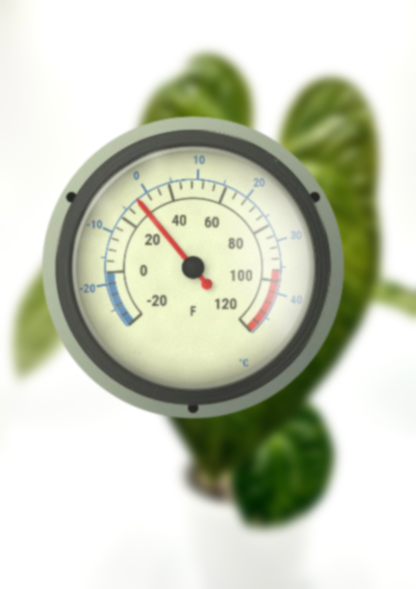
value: 28
